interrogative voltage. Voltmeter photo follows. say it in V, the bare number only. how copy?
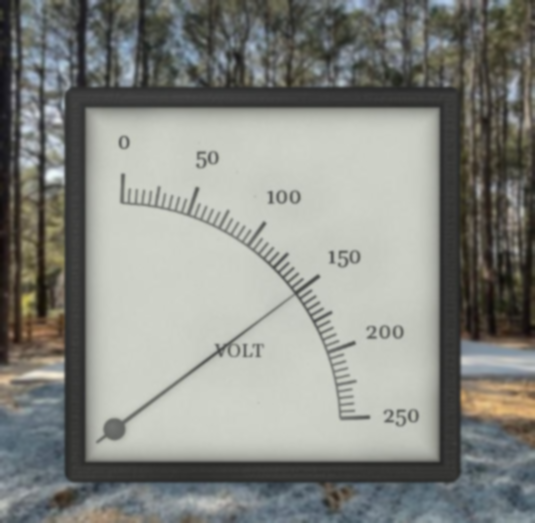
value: 150
